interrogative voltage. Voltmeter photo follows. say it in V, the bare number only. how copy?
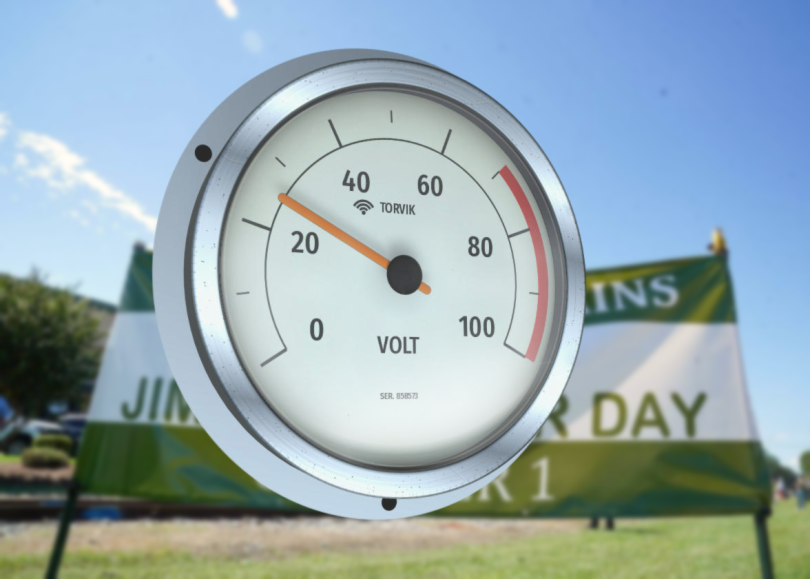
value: 25
